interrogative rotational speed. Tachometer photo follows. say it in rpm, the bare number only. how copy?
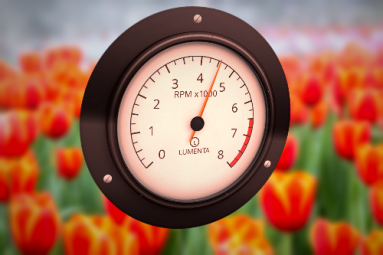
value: 4500
